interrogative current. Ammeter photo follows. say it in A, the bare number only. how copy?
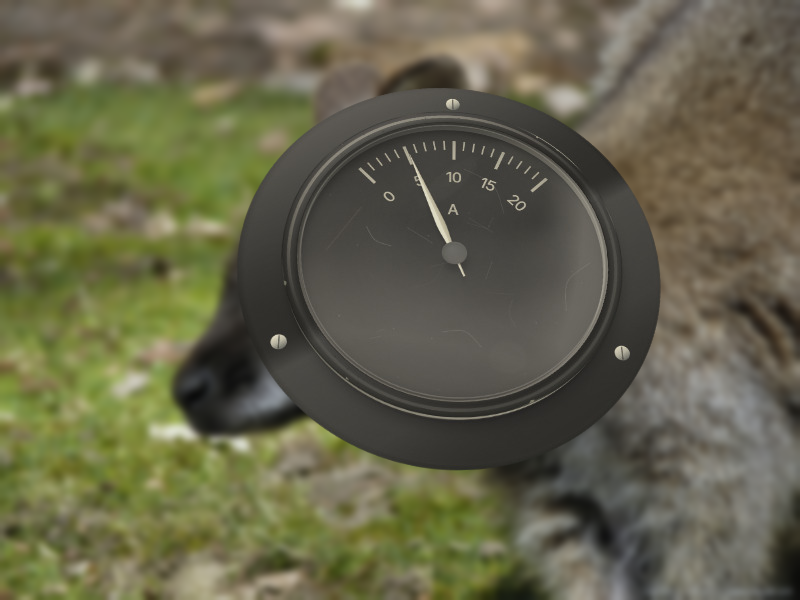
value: 5
